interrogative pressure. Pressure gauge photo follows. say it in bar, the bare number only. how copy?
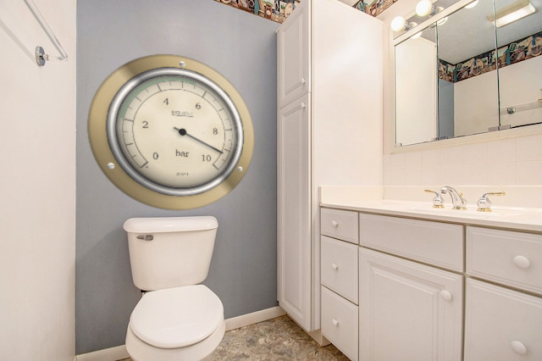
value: 9.25
